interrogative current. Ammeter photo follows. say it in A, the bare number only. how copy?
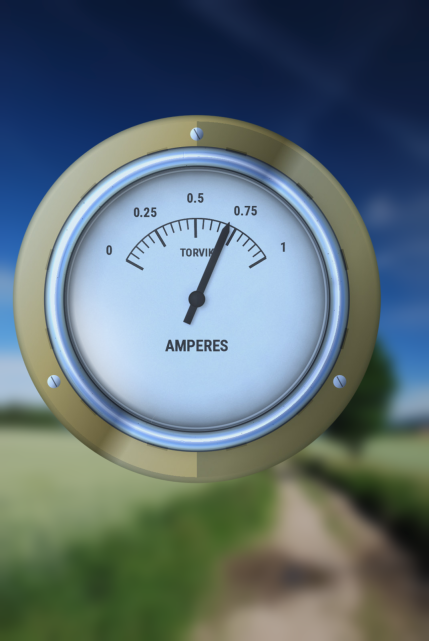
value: 0.7
